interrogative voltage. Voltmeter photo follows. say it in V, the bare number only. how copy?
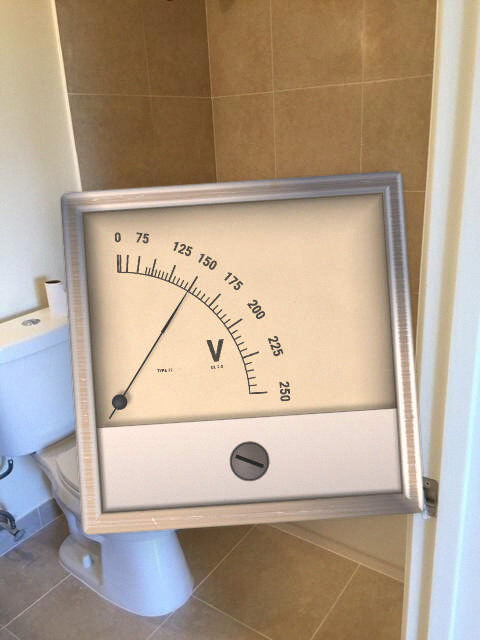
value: 150
